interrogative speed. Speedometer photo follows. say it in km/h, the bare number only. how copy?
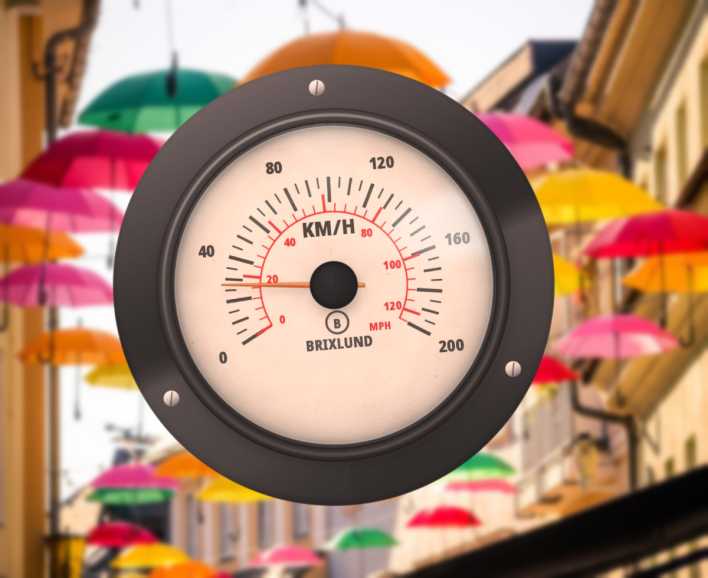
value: 27.5
